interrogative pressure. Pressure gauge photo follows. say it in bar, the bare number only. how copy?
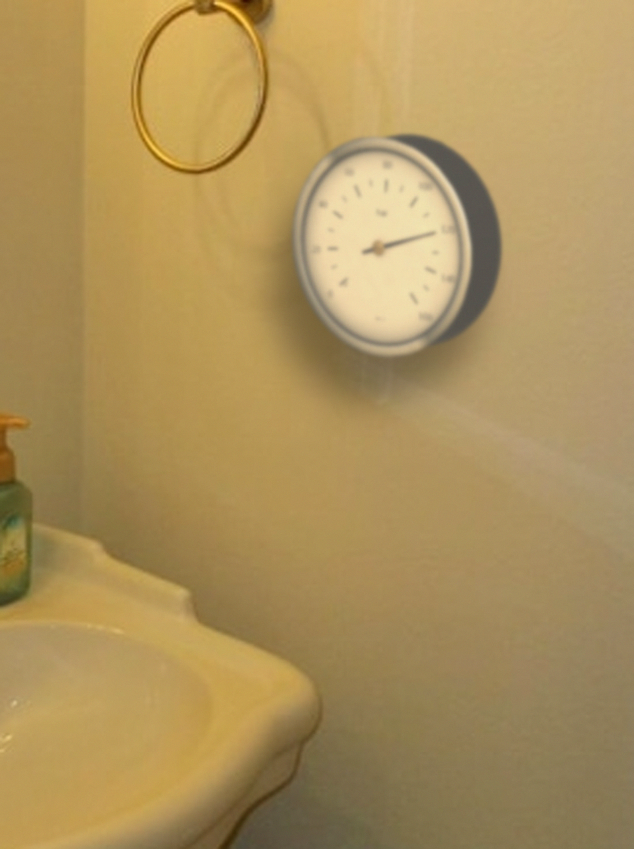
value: 120
